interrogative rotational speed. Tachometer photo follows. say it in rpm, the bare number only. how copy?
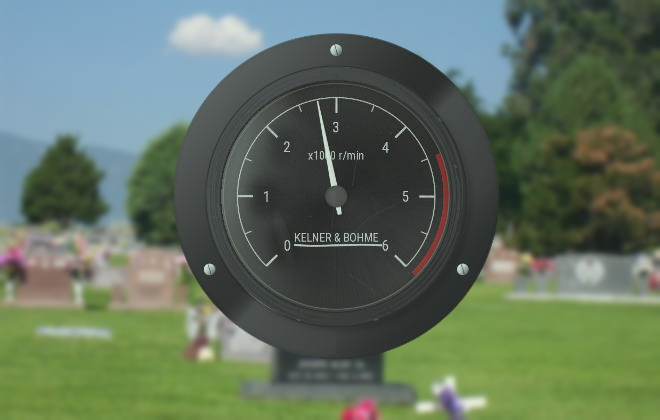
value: 2750
